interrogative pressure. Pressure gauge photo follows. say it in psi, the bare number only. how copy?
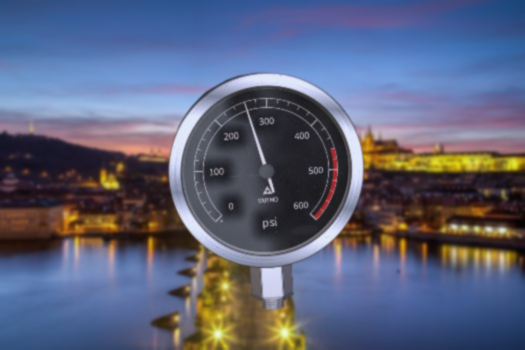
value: 260
